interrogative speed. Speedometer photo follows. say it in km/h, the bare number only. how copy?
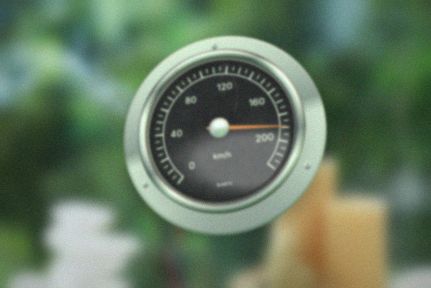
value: 190
